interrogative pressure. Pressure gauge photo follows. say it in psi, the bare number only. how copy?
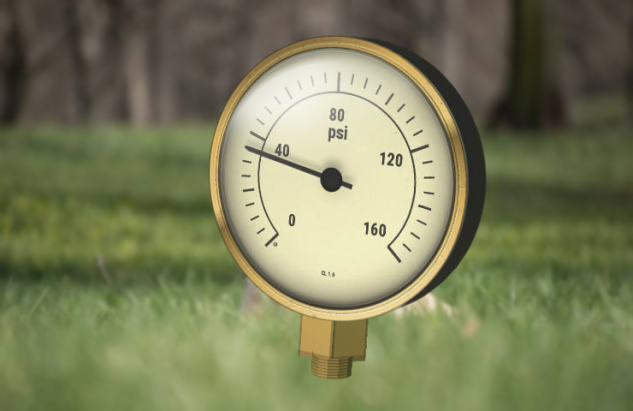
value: 35
